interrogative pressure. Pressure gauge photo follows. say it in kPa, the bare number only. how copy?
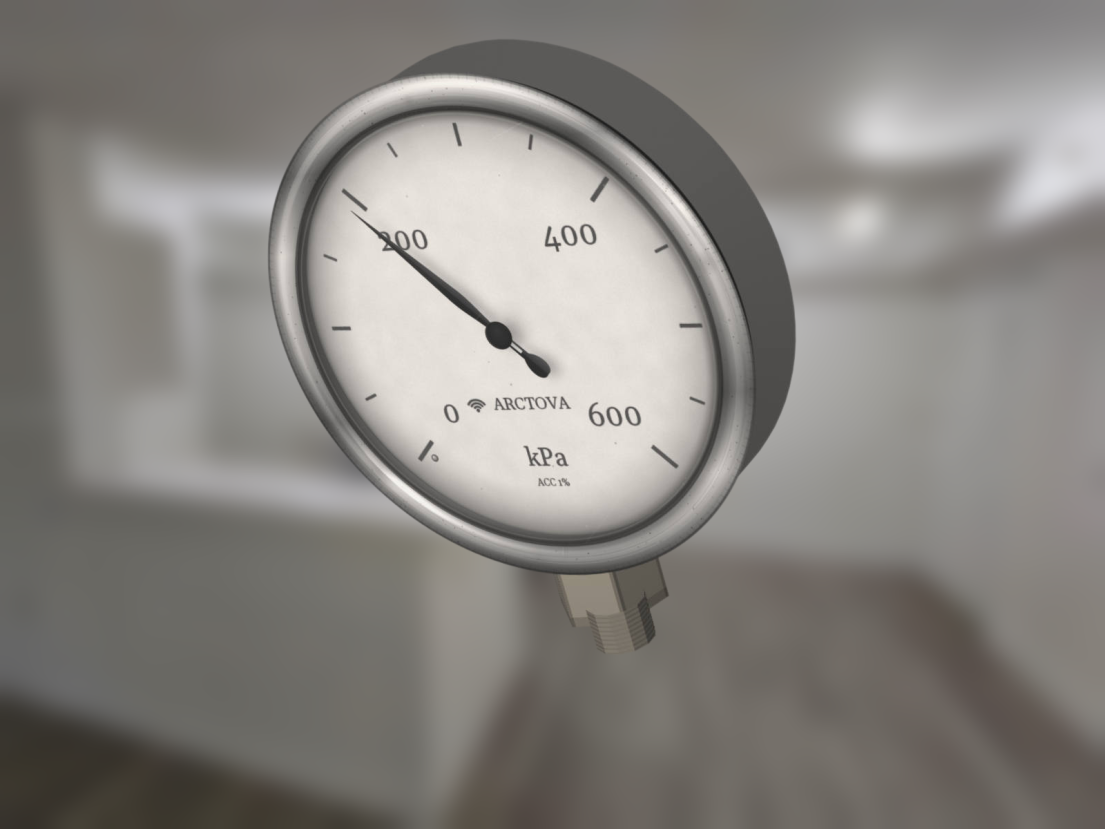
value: 200
